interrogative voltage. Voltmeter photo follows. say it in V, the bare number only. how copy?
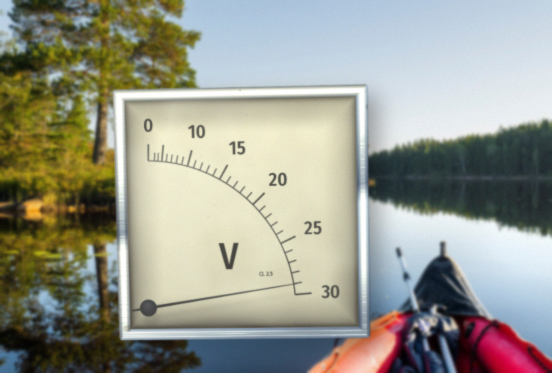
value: 29
